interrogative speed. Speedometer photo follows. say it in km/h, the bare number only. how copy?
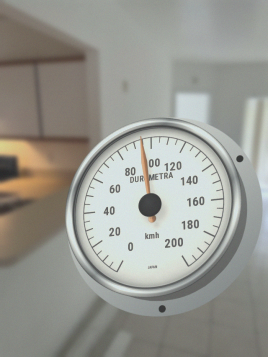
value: 95
